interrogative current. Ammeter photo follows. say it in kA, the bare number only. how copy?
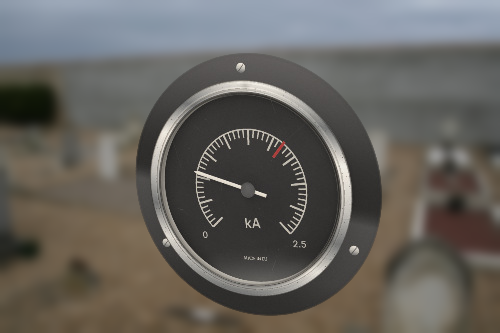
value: 0.55
